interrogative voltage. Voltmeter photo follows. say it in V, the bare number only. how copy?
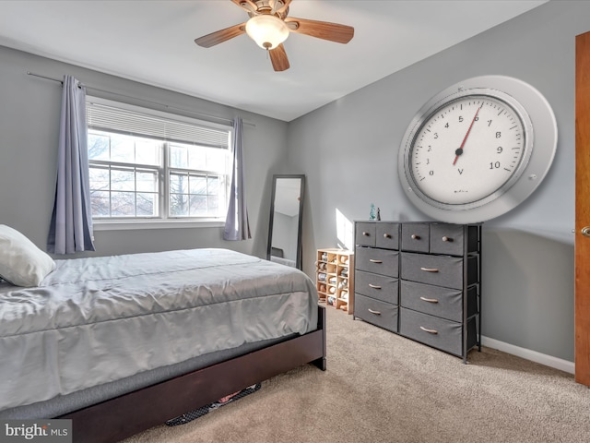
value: 6
